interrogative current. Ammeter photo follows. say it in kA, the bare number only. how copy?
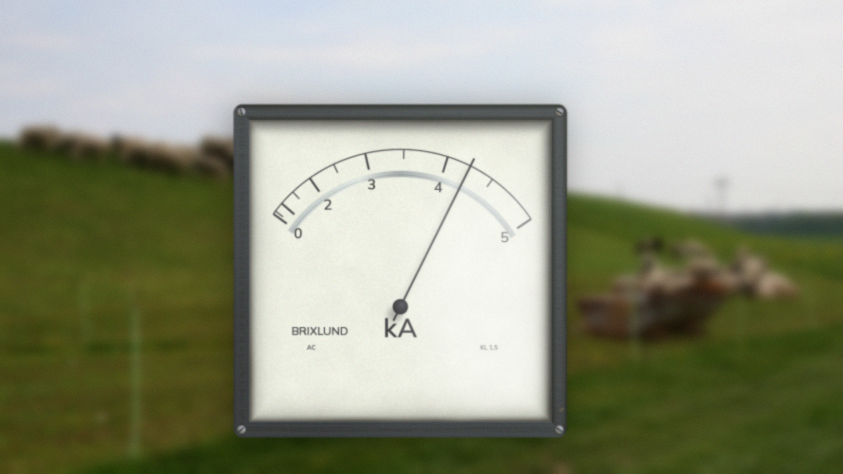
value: 4.25
